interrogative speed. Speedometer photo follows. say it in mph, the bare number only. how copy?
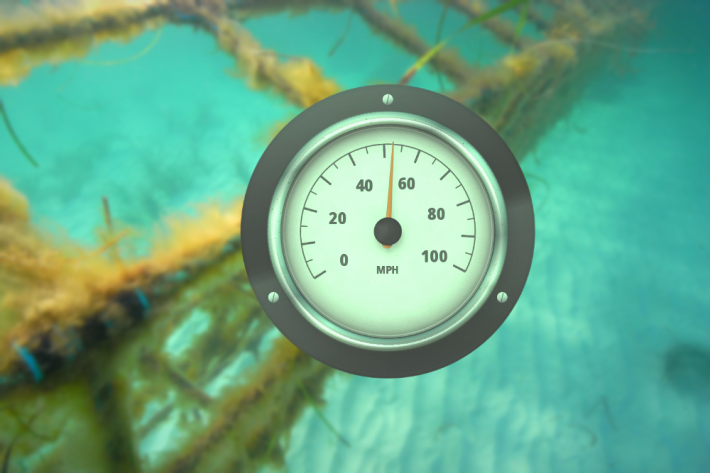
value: 52.5
